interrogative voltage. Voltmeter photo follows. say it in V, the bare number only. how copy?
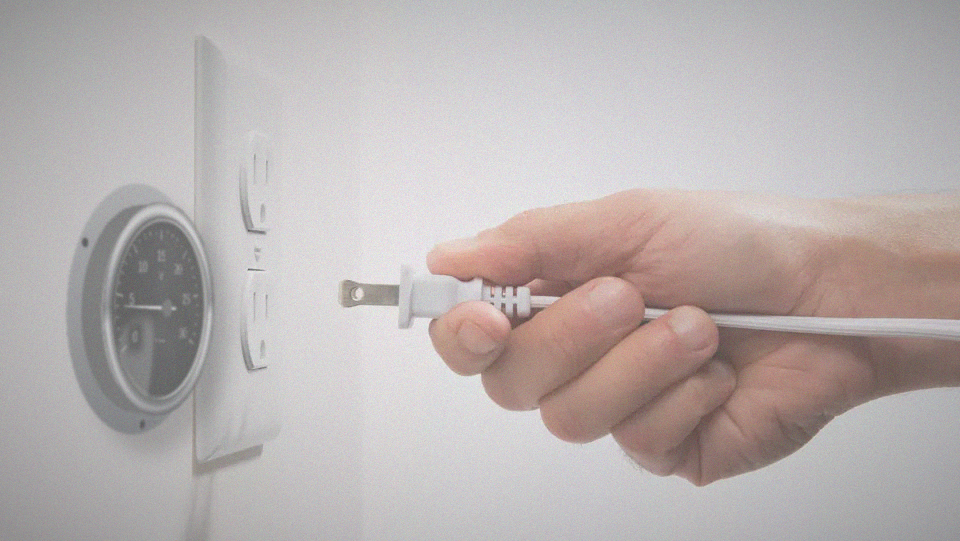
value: 4
